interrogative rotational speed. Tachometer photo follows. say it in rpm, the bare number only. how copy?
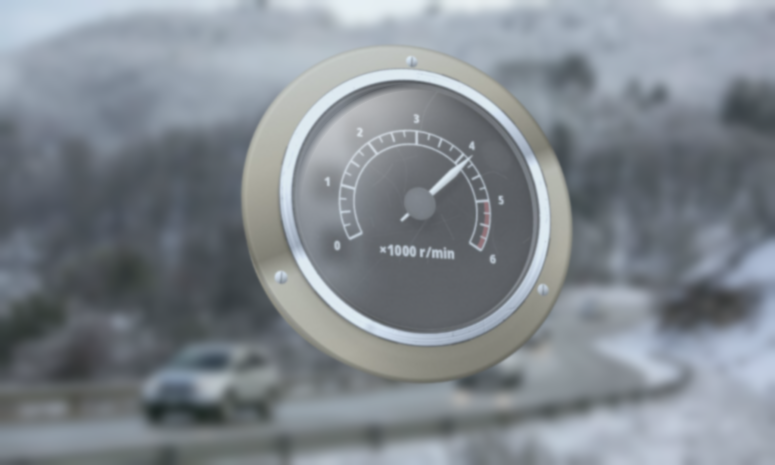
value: 4125
